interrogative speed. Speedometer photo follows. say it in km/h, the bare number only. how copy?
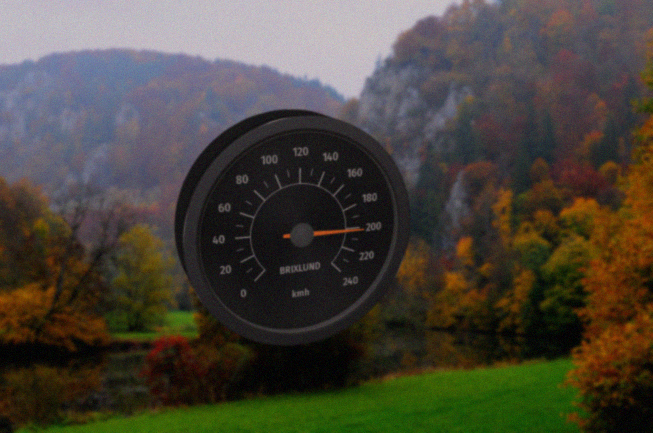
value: 200
